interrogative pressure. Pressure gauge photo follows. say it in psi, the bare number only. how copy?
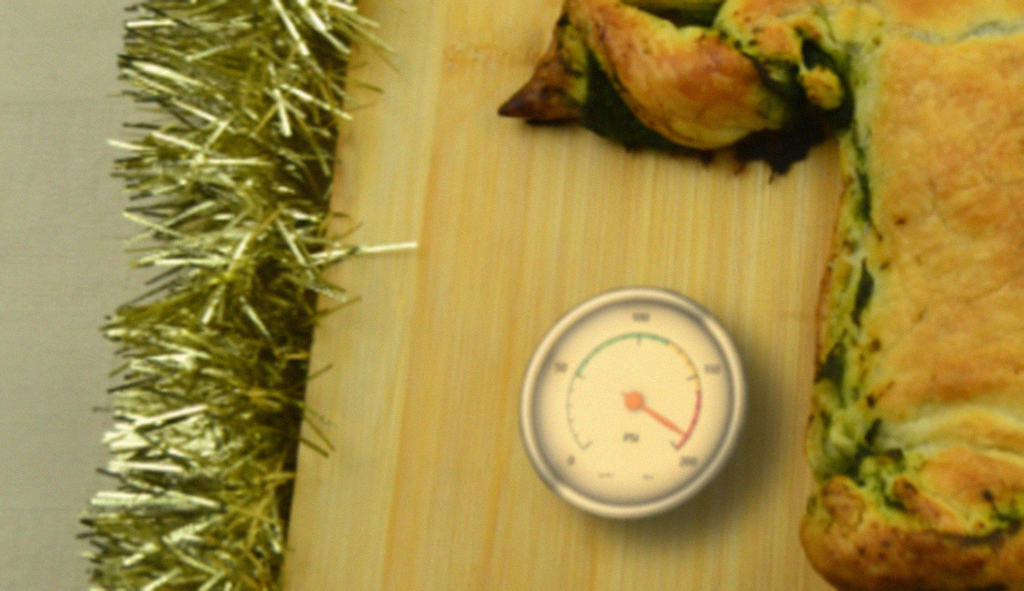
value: 190
